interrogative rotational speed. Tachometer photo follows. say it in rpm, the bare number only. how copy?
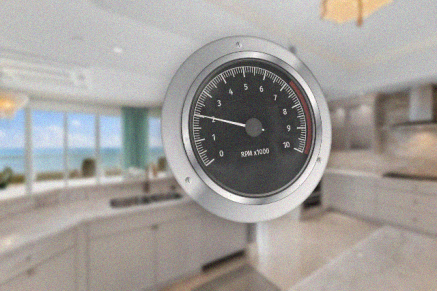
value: 2000
